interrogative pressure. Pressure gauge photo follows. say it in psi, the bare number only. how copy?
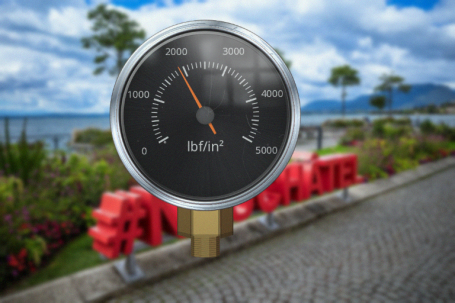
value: 1900
